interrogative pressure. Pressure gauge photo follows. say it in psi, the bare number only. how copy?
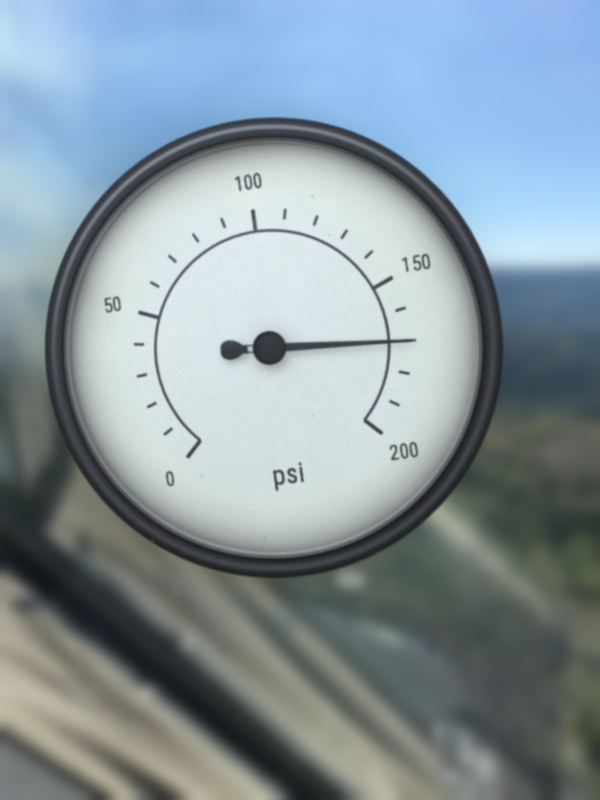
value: 170
